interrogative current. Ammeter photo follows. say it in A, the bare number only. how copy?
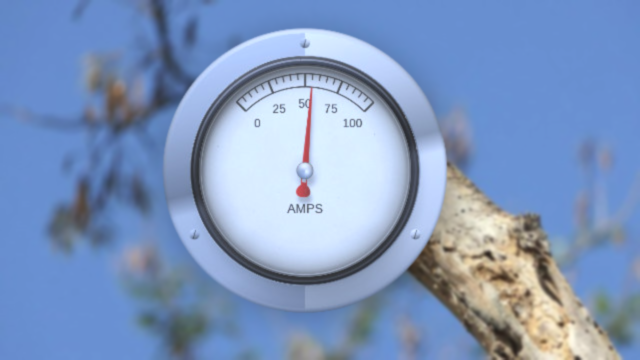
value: 55
